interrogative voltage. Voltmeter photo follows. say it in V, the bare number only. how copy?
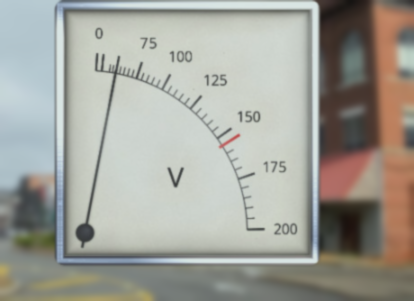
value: 50
